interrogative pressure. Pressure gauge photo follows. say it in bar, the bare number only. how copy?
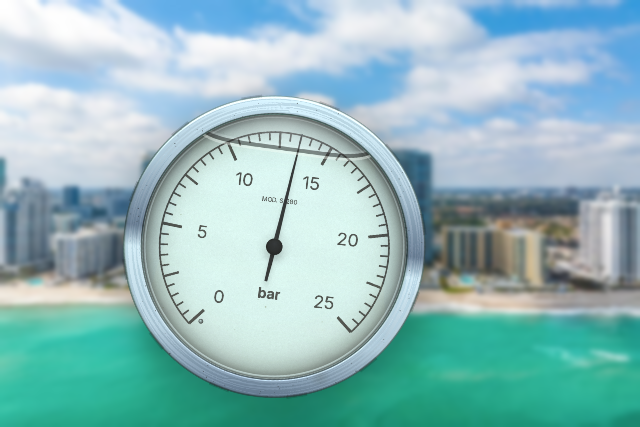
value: 13.5
